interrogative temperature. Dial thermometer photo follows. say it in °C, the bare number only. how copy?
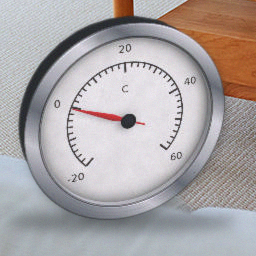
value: 0
